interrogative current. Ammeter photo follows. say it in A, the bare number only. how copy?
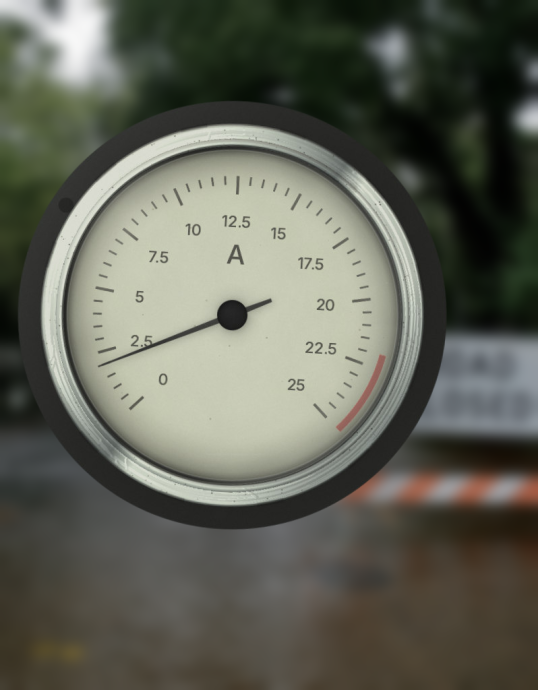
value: 2
